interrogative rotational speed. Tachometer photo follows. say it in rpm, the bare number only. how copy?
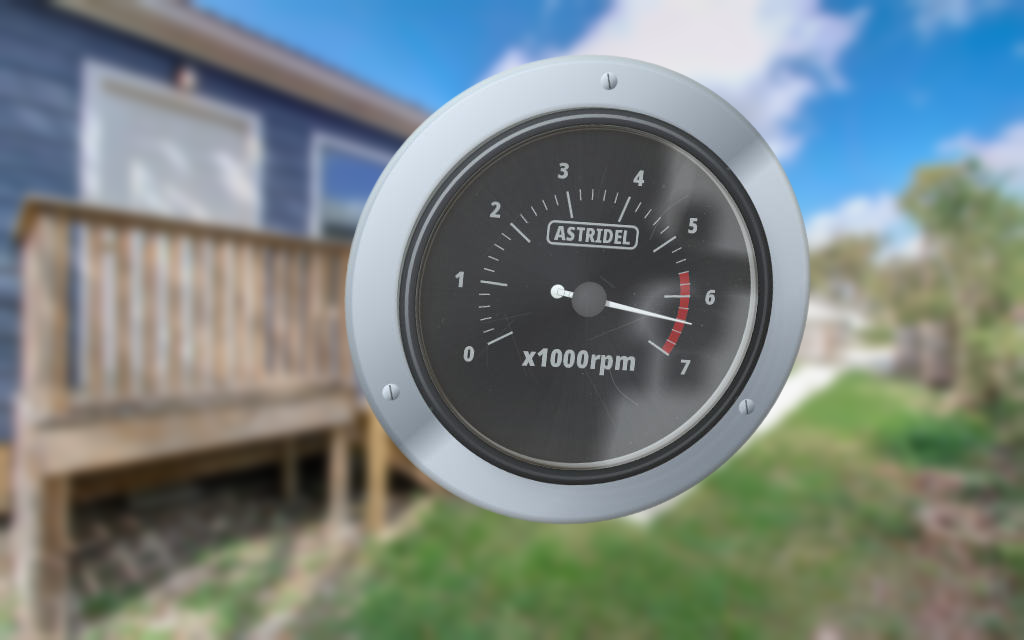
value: 6400
